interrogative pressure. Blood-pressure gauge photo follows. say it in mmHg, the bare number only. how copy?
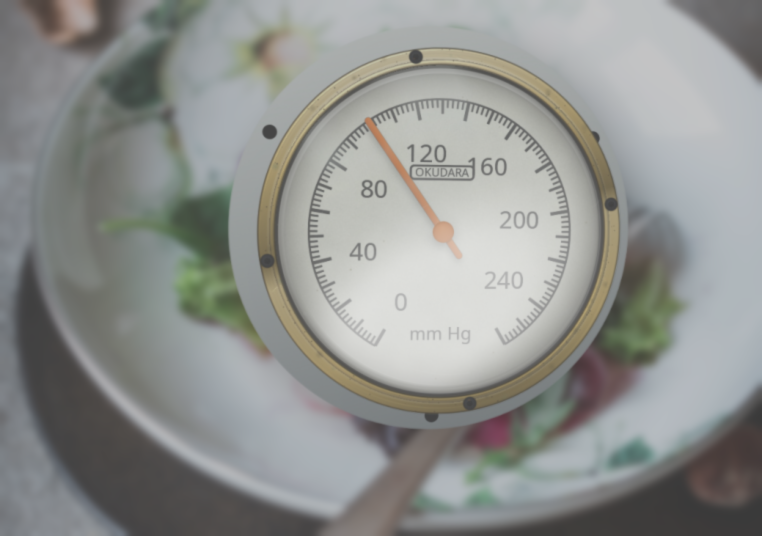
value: 100
